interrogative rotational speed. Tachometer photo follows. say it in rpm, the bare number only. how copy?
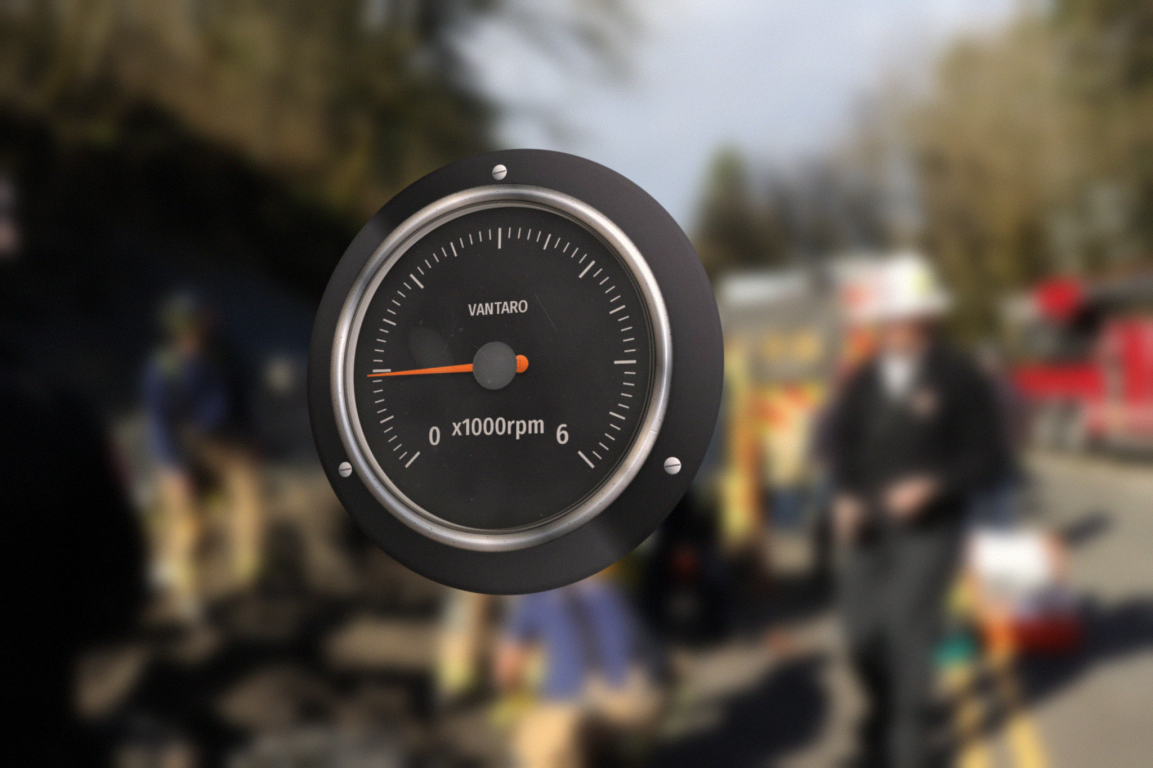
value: 950
